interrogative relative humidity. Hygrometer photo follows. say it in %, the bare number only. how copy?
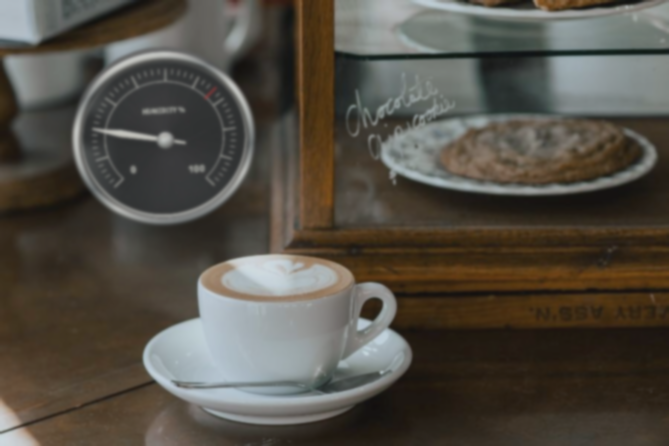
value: 20
